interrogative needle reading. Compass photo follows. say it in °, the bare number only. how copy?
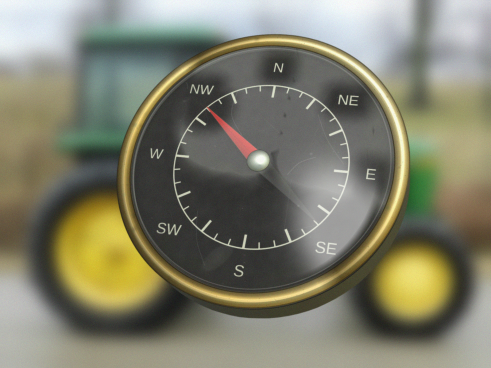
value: 310
